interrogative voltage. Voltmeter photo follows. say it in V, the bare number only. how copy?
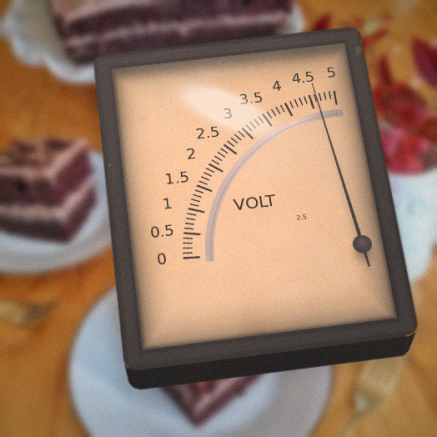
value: 4.6
